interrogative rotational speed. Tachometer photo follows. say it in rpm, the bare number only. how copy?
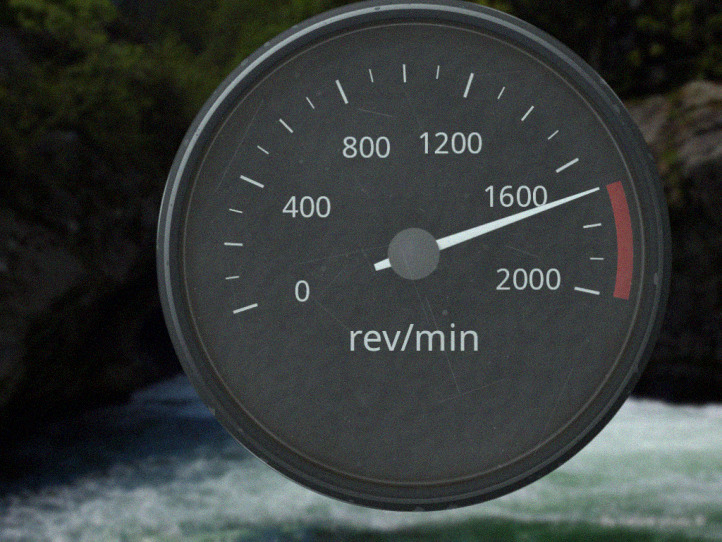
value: 1700
